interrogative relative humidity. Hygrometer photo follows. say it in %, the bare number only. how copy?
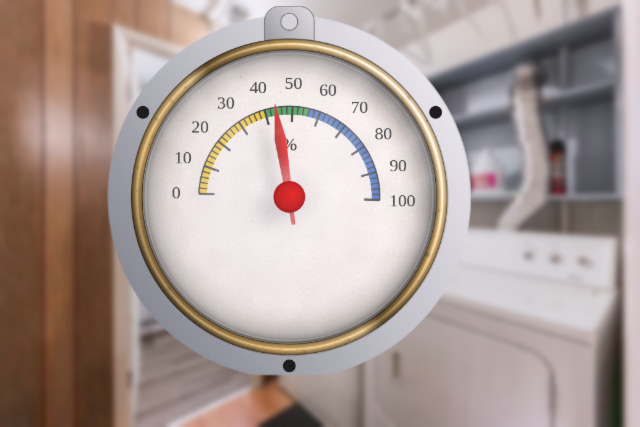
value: 44
